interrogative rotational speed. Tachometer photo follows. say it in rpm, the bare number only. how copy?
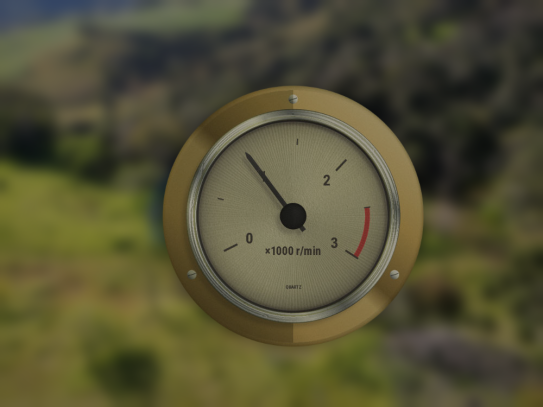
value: 1000
